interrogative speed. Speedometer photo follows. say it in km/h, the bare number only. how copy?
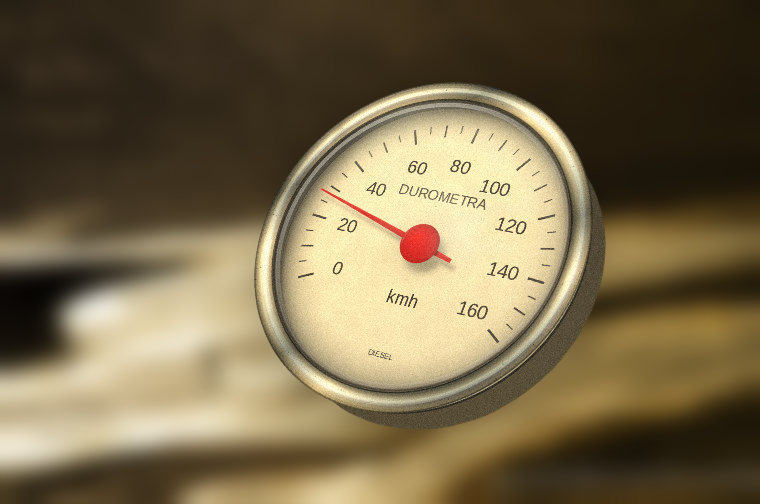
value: 27.5
